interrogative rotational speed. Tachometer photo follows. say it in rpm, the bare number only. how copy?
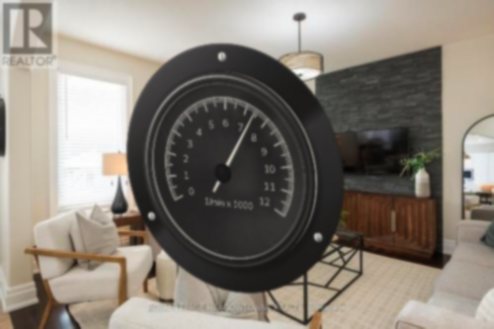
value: 7500
